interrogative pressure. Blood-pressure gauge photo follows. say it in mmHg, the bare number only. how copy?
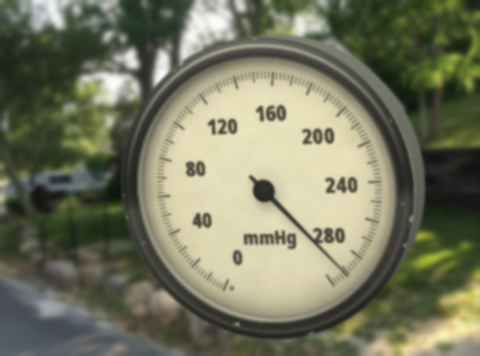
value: 290
